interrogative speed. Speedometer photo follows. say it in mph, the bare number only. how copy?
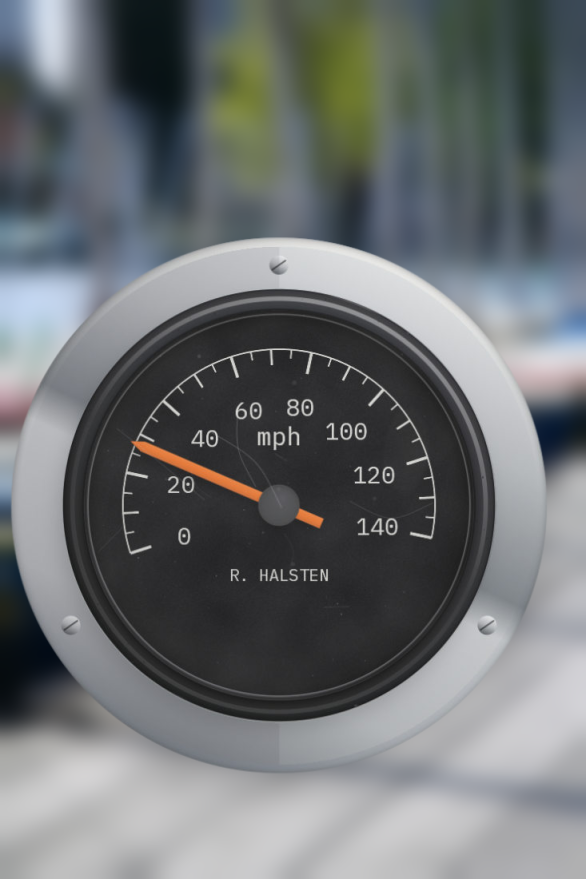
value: 27.5
